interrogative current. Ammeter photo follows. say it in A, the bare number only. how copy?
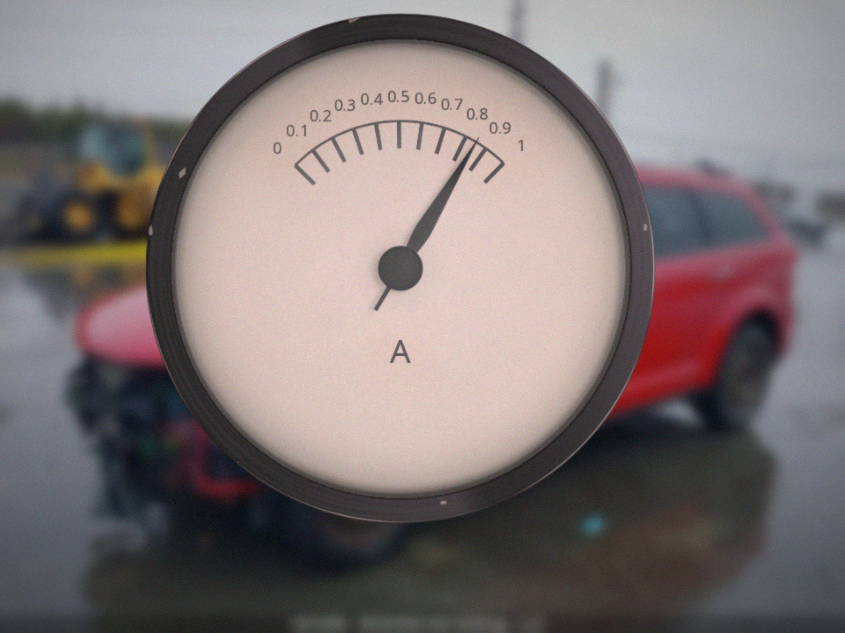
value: 0.85
